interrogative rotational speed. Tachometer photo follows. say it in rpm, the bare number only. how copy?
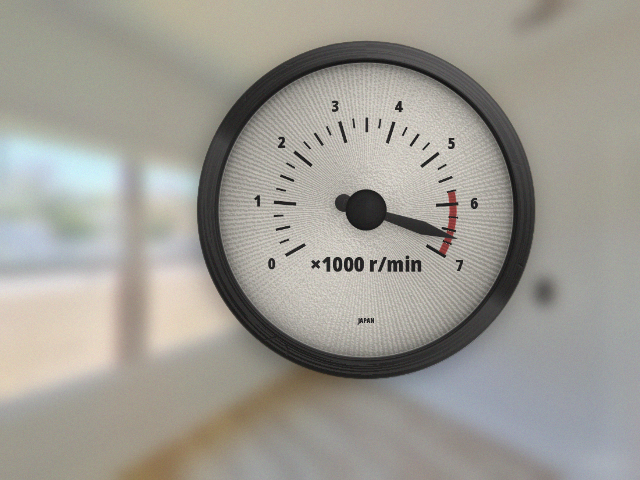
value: 6625
